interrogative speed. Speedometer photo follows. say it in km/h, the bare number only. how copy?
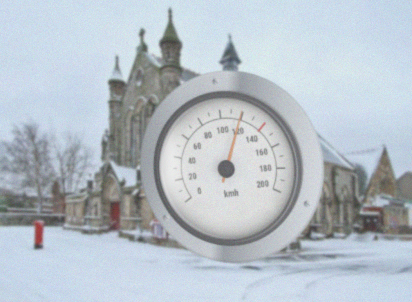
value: 120
